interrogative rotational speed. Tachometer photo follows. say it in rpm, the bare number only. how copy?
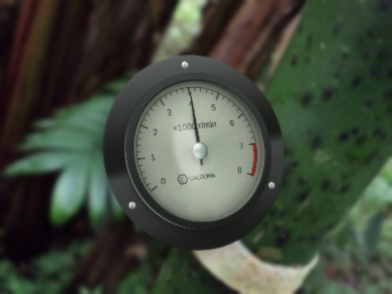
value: 4000
